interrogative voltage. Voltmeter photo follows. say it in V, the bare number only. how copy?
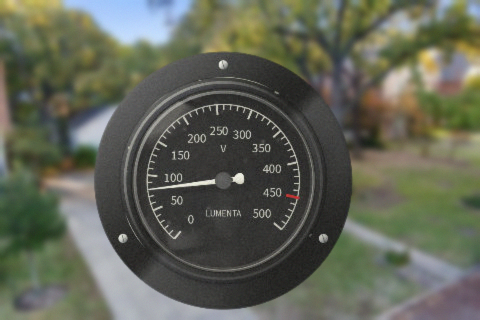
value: 80
